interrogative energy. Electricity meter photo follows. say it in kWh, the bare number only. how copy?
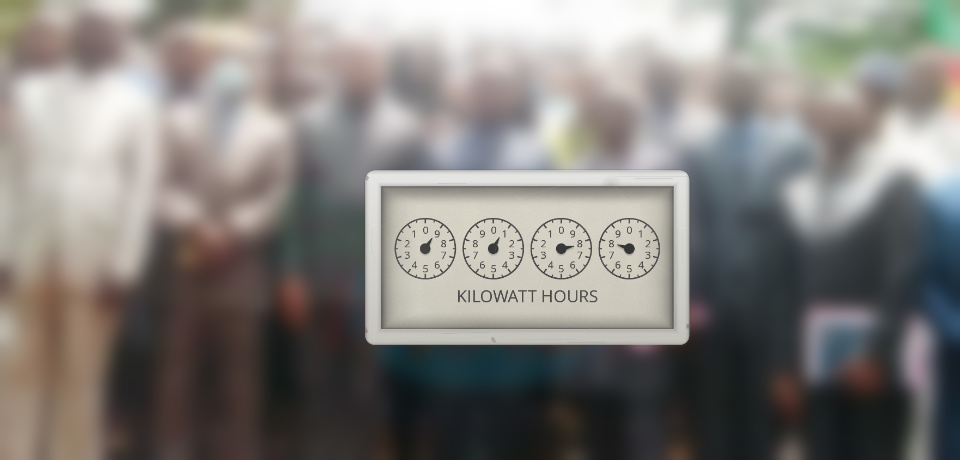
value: 9078
